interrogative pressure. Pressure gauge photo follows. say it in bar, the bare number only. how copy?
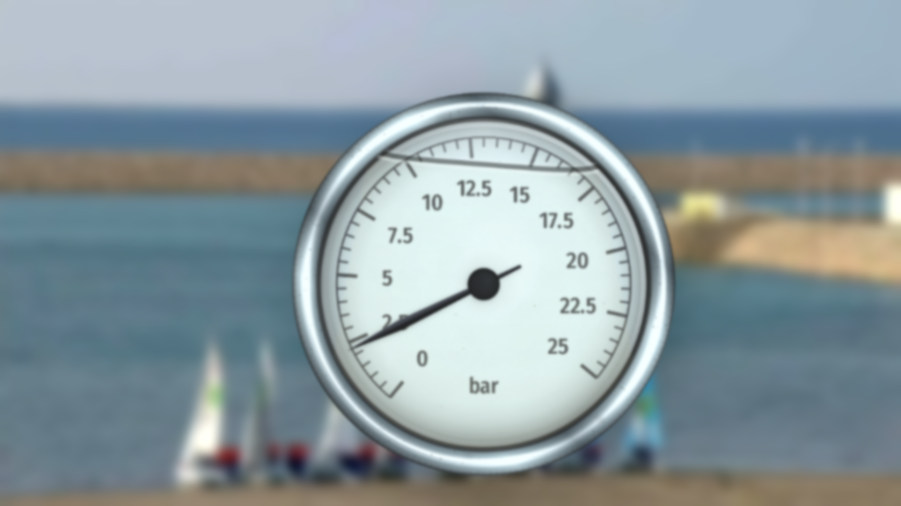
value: 2.25
